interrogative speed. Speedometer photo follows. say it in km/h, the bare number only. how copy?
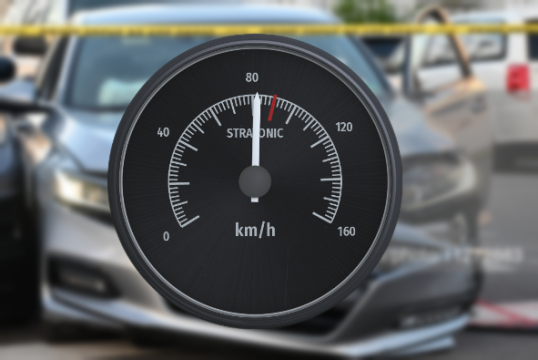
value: 82
